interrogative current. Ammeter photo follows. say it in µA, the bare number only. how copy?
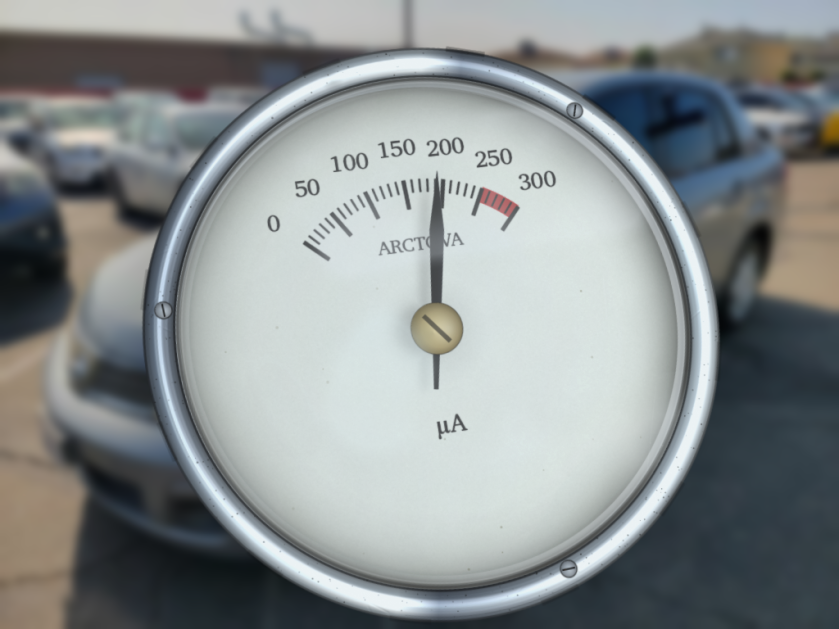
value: 190
